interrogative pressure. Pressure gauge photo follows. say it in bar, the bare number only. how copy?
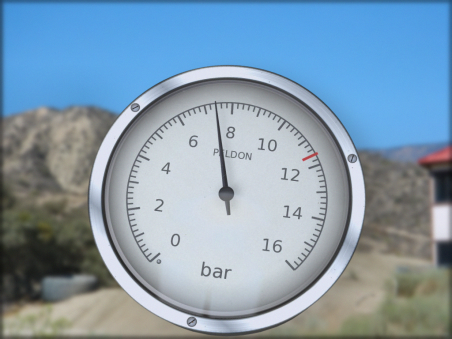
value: 7.4
